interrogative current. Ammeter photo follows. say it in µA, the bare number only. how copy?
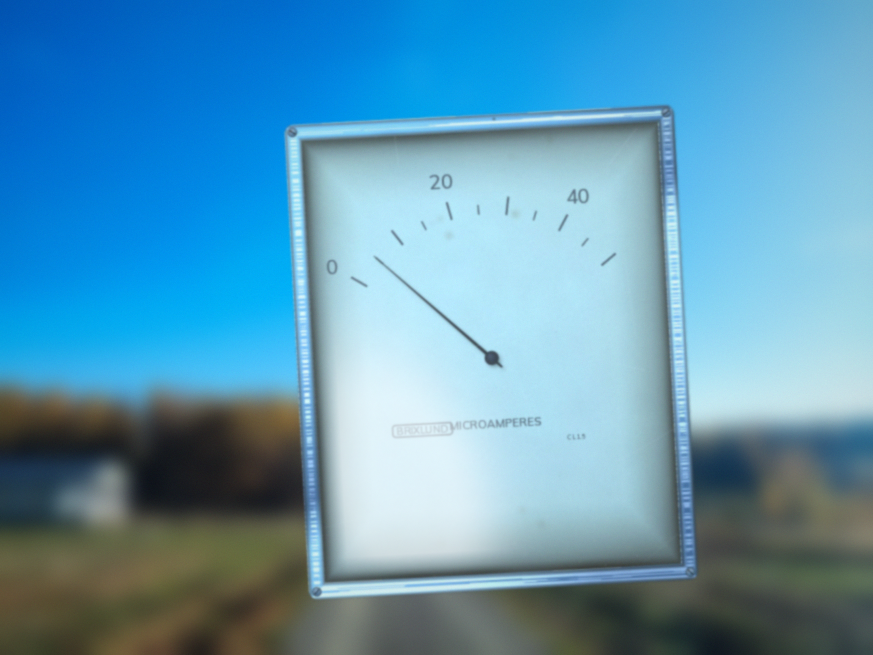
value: 5
